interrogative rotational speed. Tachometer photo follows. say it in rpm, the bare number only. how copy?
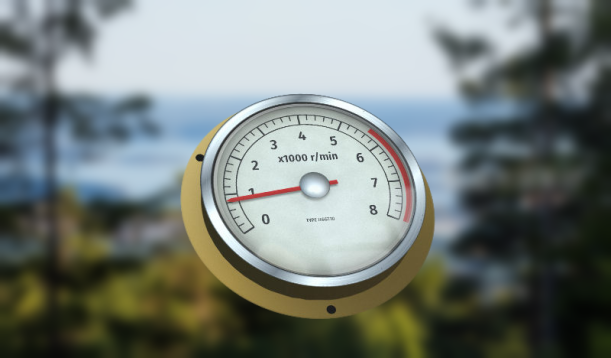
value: 800
